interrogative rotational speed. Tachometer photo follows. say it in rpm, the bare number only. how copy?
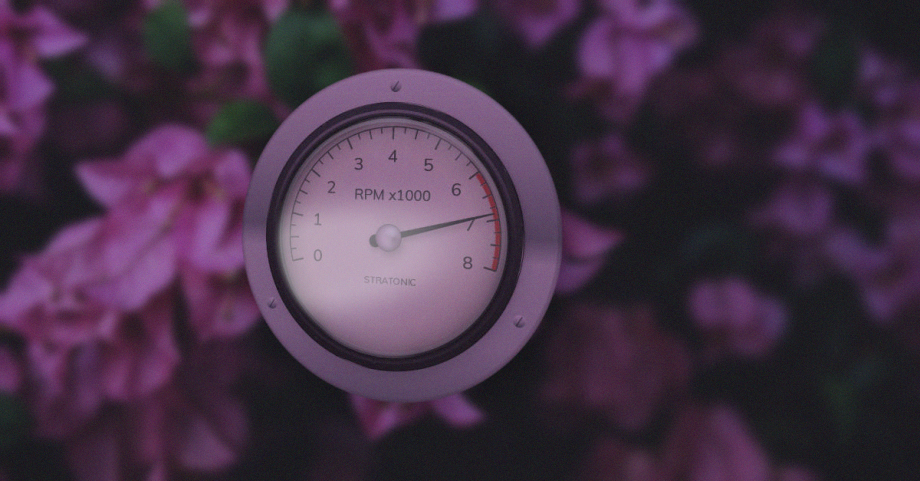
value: 6875
